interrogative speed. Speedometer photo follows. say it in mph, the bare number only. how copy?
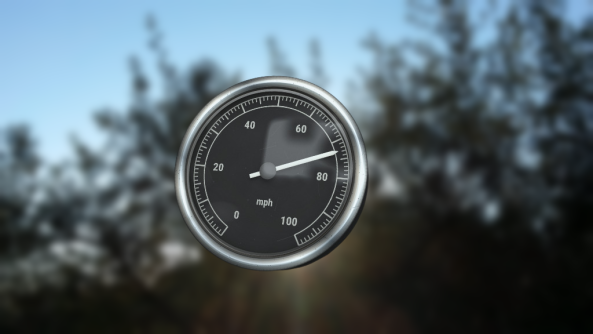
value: 73
